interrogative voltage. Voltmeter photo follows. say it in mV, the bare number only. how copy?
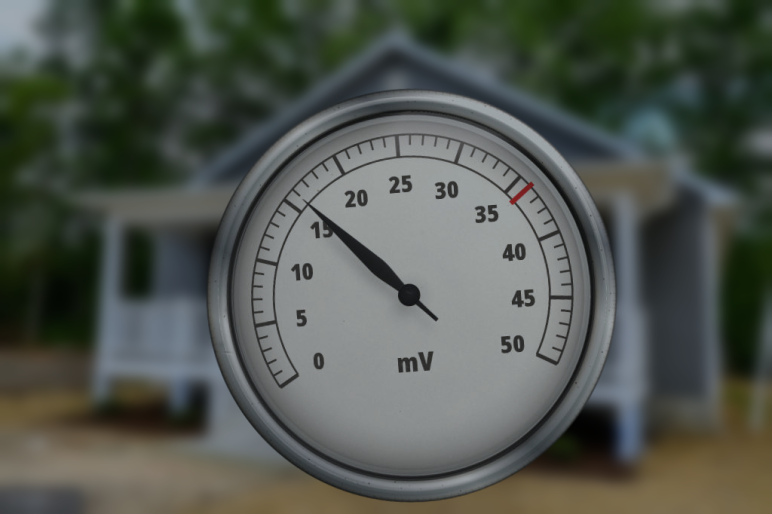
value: 16
